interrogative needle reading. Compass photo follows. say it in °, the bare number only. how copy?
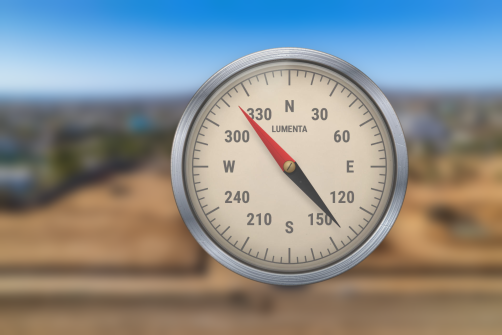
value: 320
